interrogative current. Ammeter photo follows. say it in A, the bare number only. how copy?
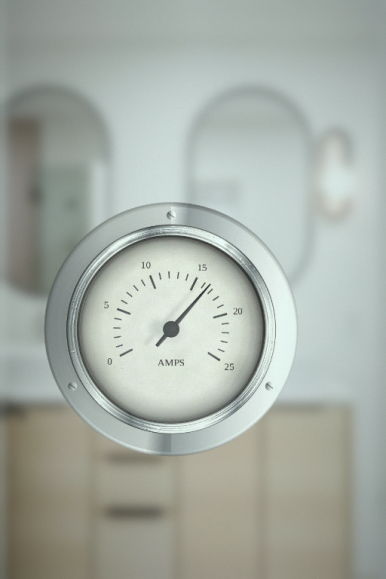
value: 16.5
